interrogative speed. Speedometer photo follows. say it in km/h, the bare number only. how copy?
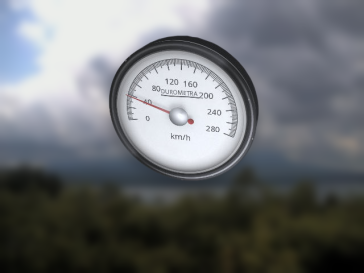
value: 40
